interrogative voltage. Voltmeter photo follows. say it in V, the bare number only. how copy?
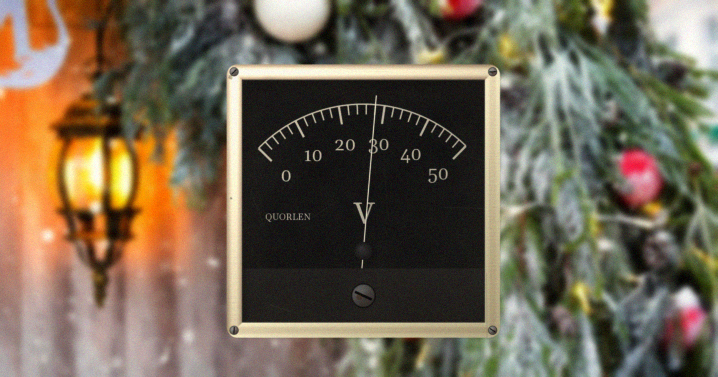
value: 28
